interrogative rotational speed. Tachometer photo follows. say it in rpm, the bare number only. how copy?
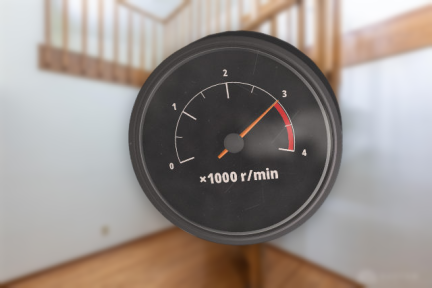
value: 3000
